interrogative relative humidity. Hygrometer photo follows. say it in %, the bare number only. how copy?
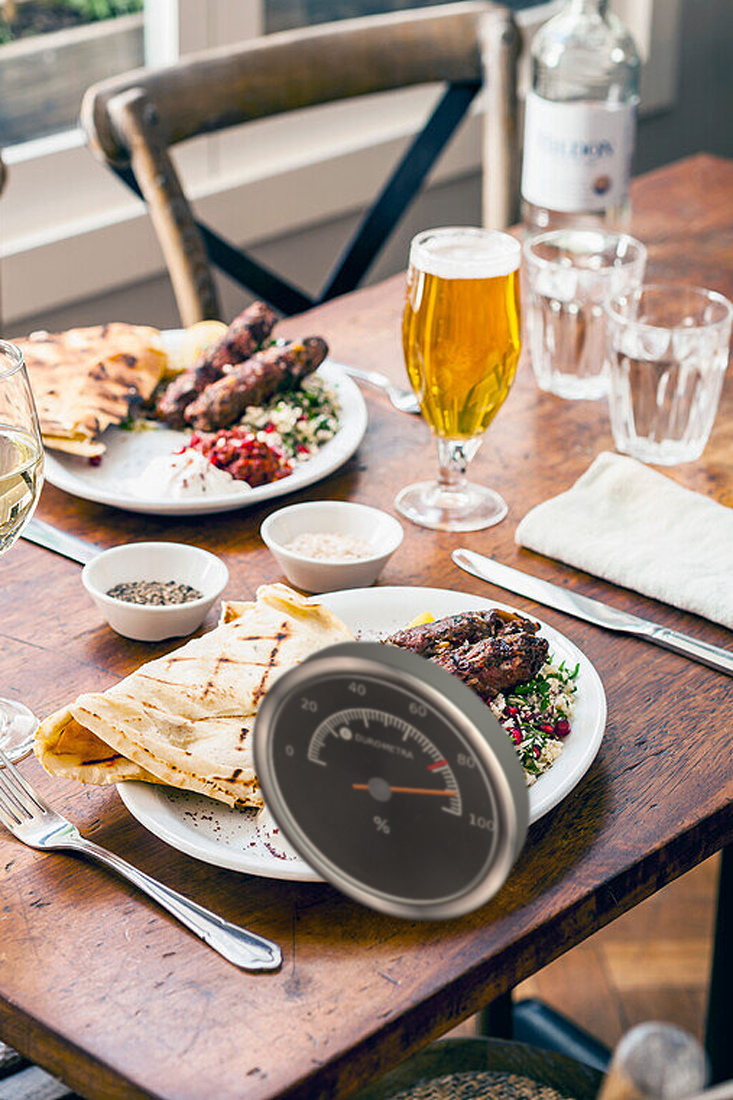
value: 90
